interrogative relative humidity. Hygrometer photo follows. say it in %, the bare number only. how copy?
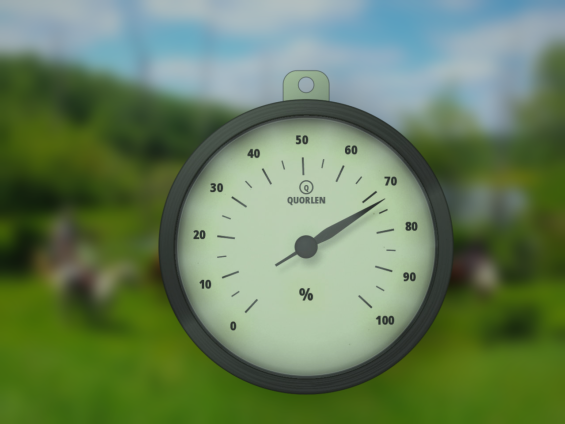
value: 72.5
